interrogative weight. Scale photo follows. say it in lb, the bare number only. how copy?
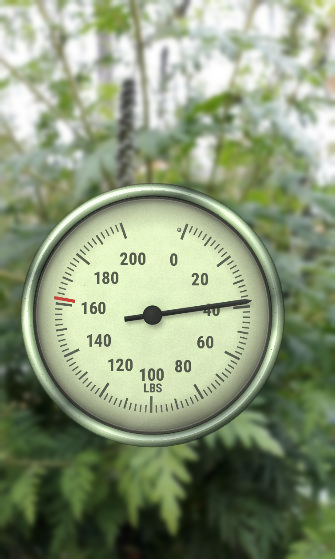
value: 38
